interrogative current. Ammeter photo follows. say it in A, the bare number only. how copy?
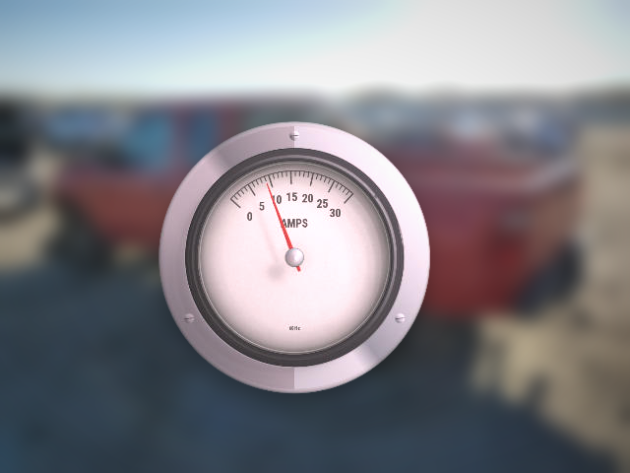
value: 9
